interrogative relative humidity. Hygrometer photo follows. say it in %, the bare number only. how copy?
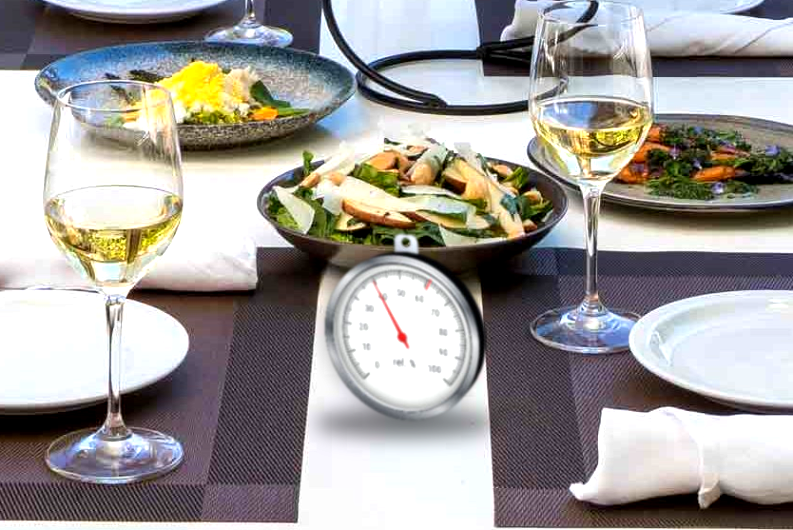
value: 40
